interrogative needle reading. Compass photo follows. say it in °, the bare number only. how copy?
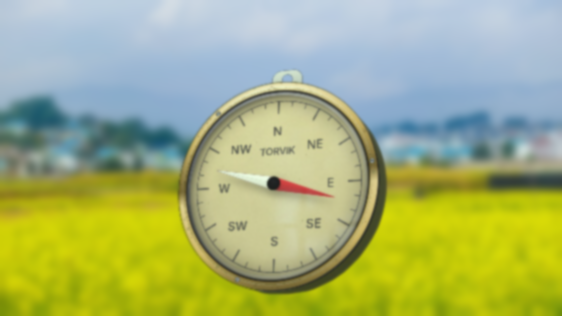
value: 105
